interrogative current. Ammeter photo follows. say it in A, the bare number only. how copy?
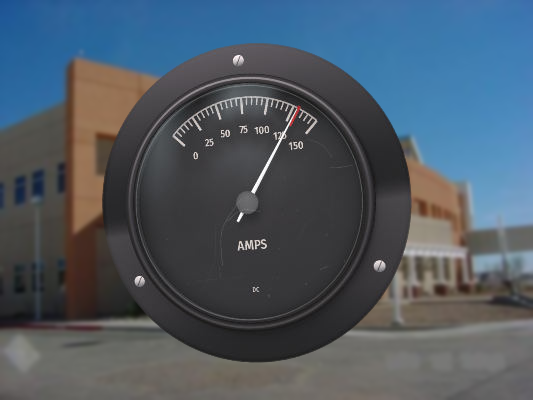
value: 130
